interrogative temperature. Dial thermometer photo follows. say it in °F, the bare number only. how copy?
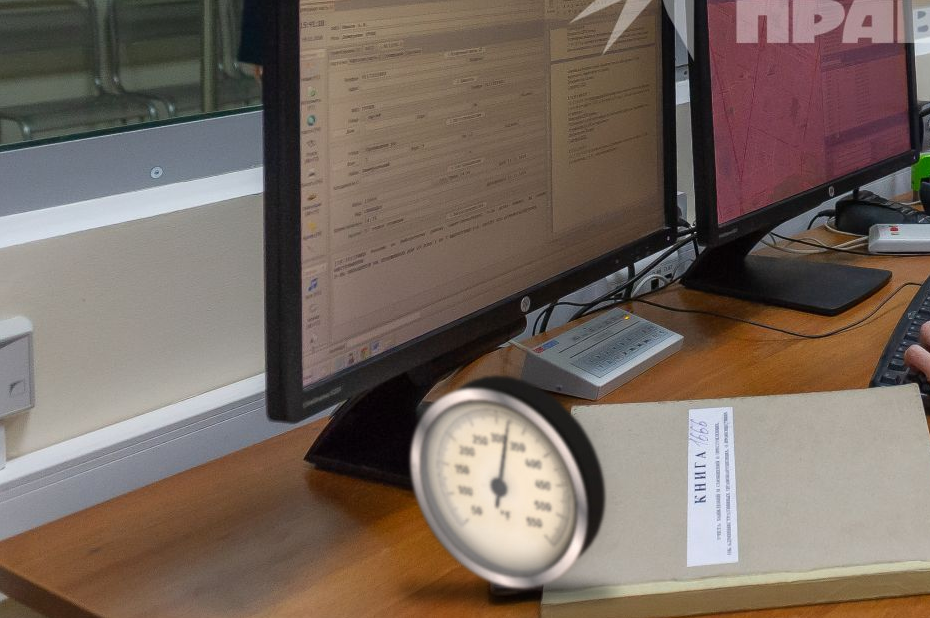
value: 325
